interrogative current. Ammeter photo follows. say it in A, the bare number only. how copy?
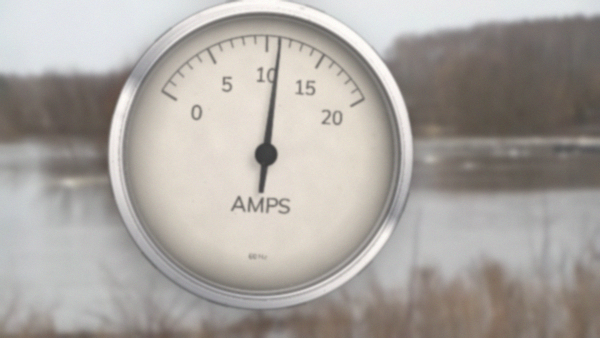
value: 11
